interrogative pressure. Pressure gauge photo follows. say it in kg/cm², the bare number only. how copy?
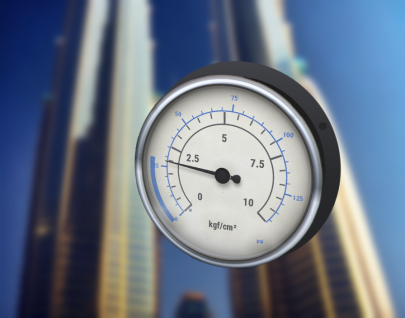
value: 2
